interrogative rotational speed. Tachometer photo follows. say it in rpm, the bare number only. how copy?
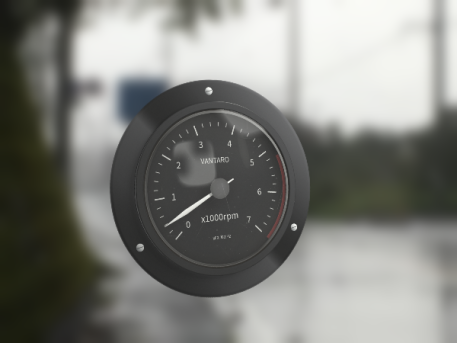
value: 400
